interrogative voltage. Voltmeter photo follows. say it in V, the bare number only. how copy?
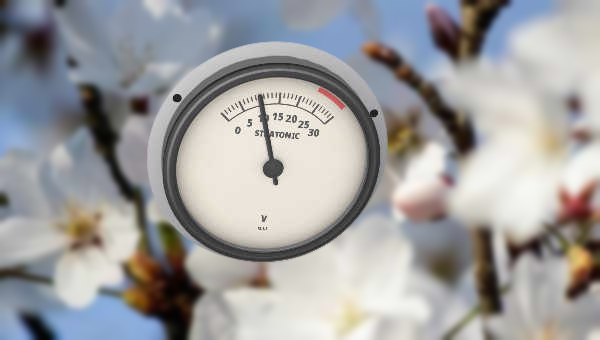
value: 10
